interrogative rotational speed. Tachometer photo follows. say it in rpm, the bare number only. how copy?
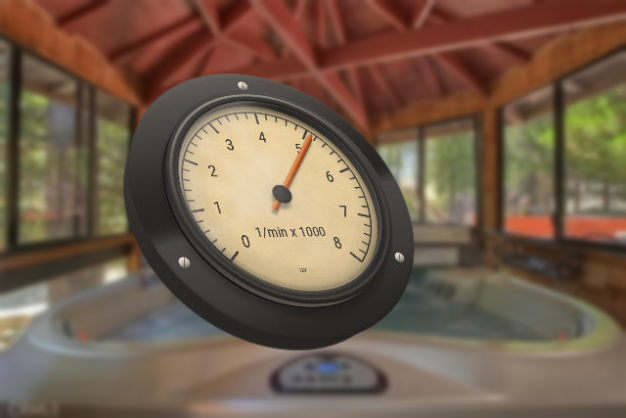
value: 5100
